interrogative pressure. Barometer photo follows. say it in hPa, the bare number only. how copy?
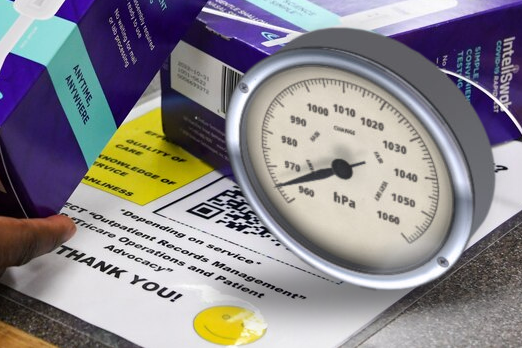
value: 965
